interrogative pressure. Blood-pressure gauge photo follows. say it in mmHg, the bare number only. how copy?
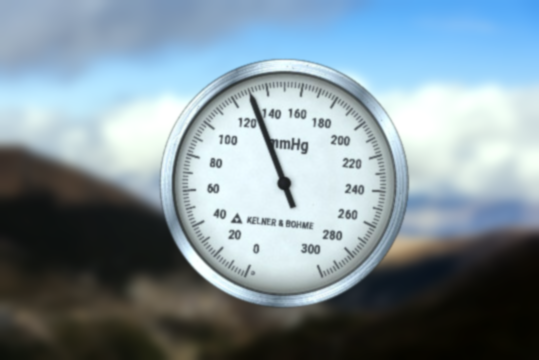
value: 130
